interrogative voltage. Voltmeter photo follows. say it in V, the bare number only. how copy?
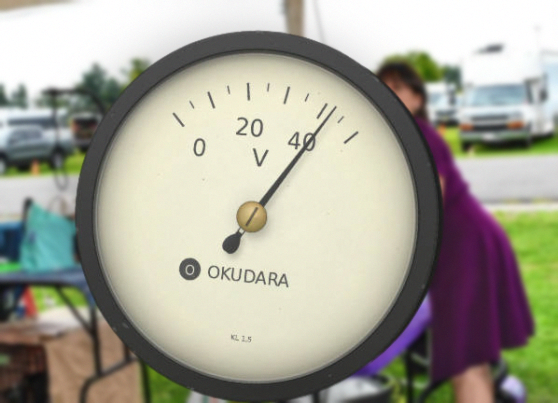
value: 42.5
